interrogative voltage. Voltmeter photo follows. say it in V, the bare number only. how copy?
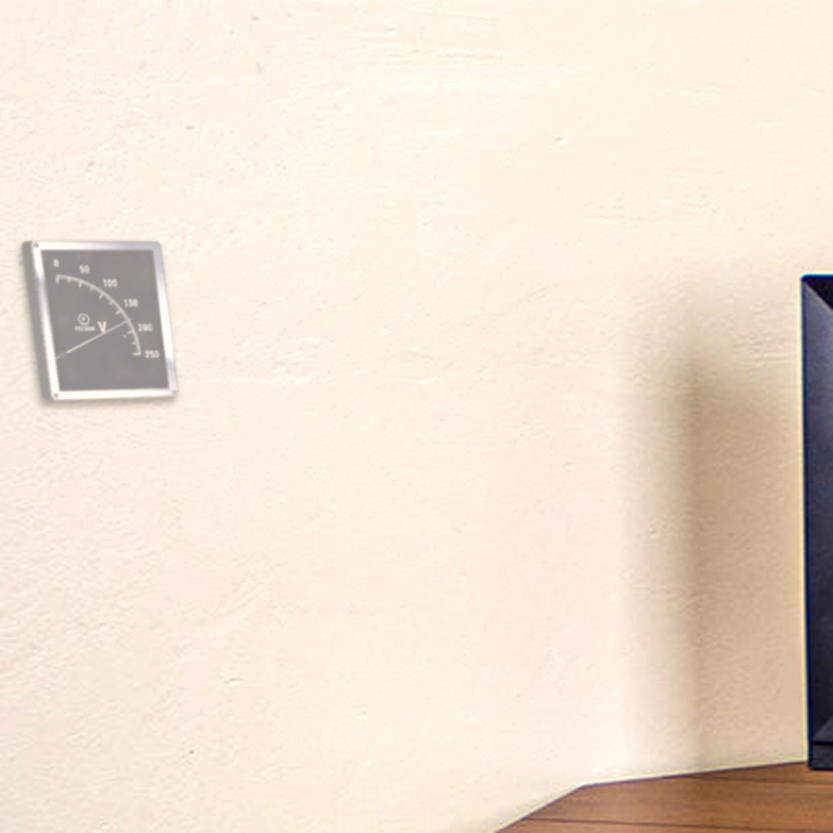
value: 175
